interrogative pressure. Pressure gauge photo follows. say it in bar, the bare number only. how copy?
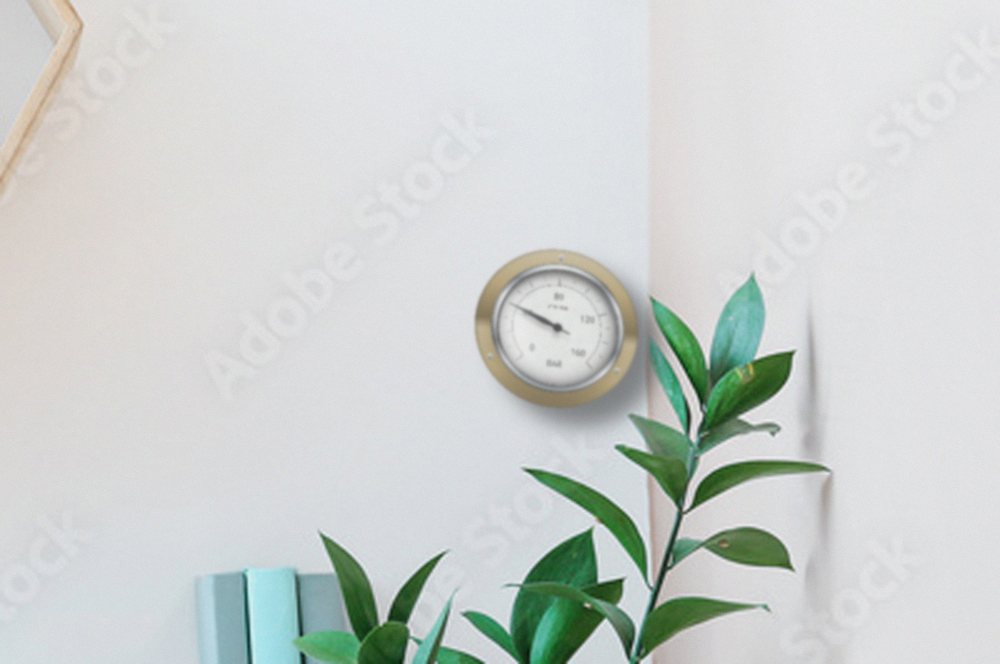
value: 40
